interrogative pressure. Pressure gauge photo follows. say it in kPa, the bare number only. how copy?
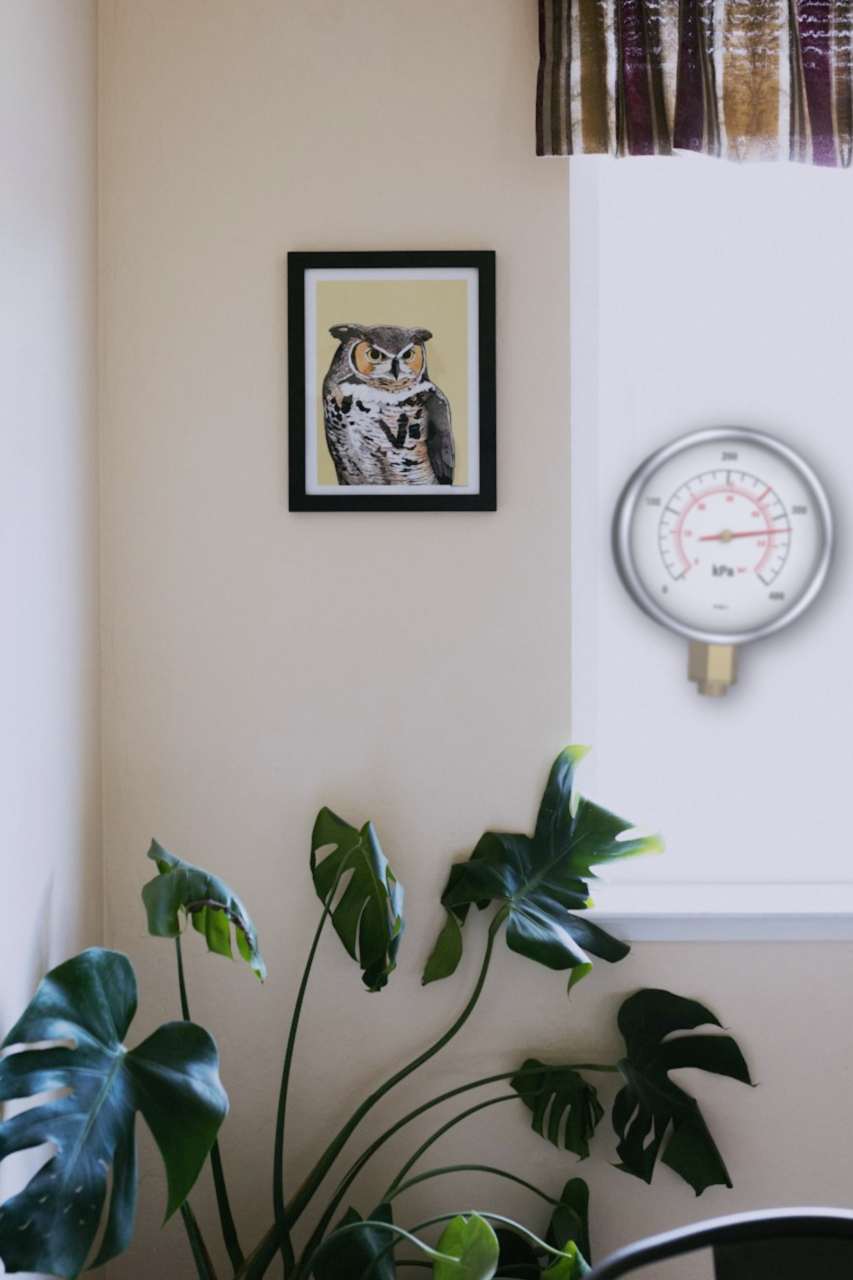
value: 320
